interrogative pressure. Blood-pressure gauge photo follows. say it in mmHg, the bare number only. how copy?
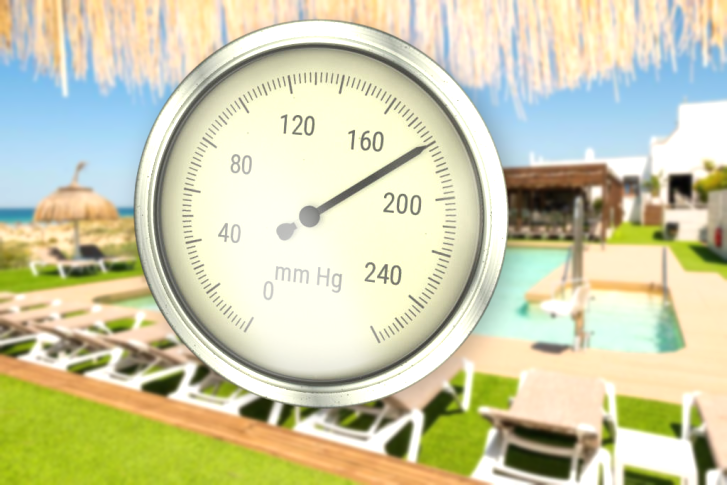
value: 180
